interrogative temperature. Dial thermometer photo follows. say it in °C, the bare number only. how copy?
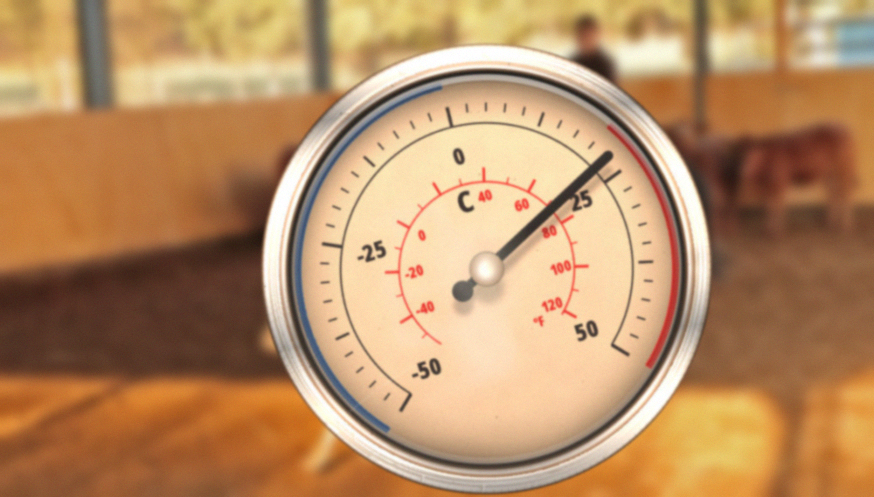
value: 22.5
